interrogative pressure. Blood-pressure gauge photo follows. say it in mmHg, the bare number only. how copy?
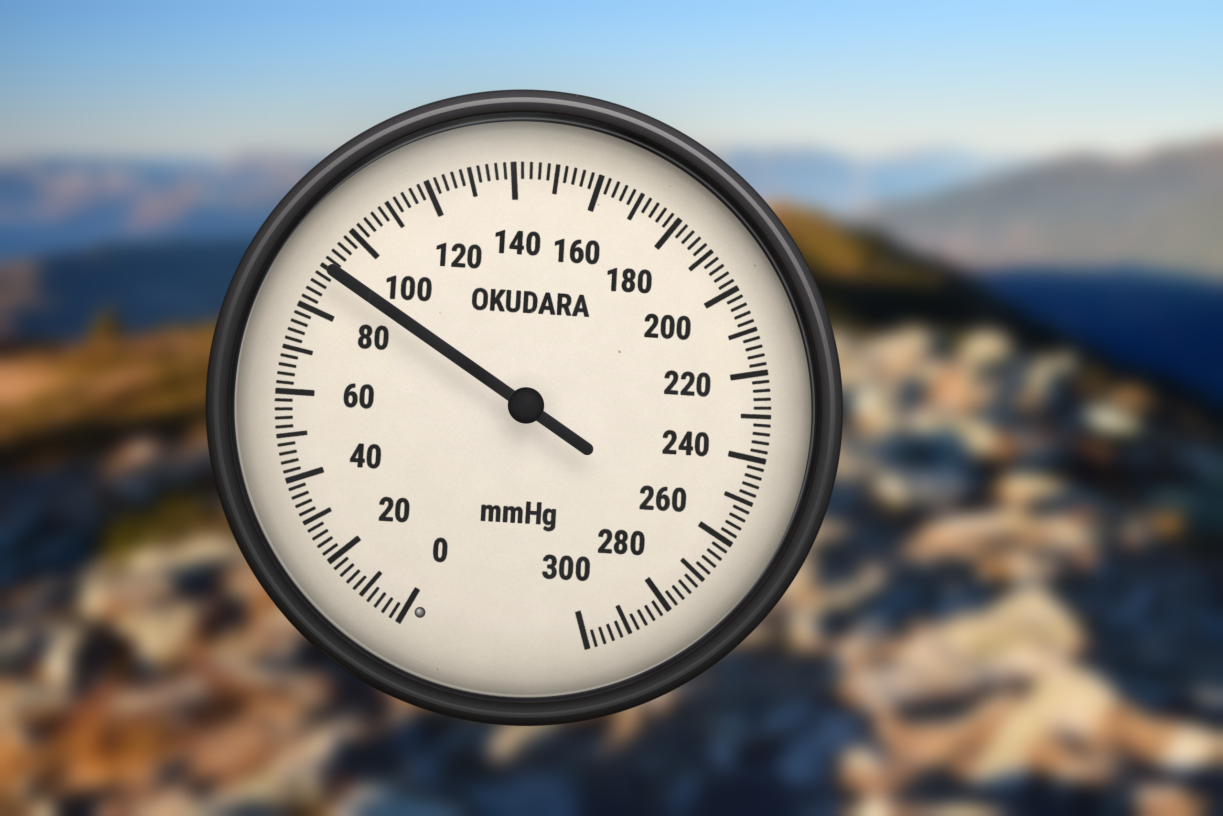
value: 90
